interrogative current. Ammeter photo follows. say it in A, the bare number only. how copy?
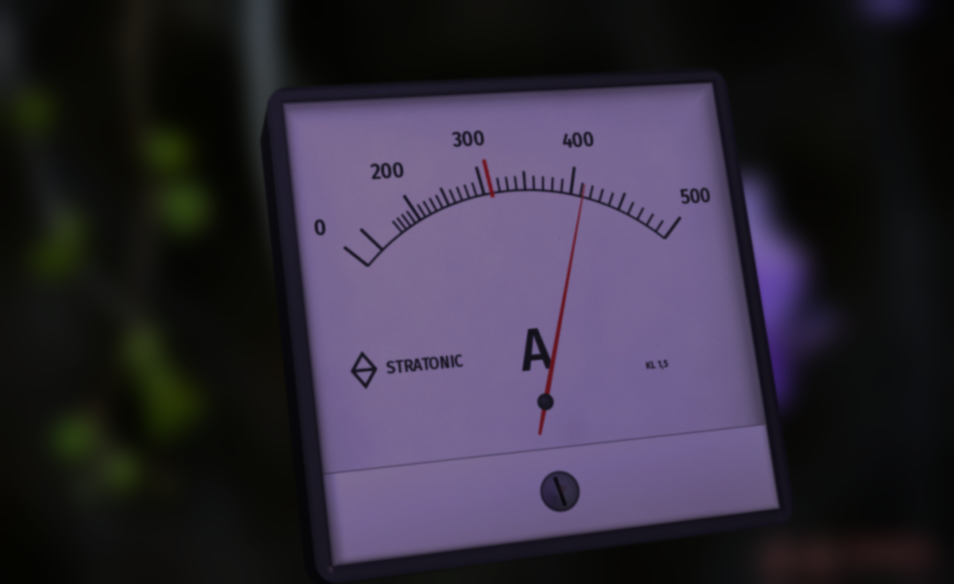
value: 410
